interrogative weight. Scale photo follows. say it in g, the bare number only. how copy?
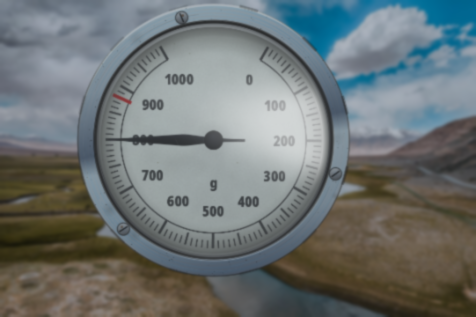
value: 800
